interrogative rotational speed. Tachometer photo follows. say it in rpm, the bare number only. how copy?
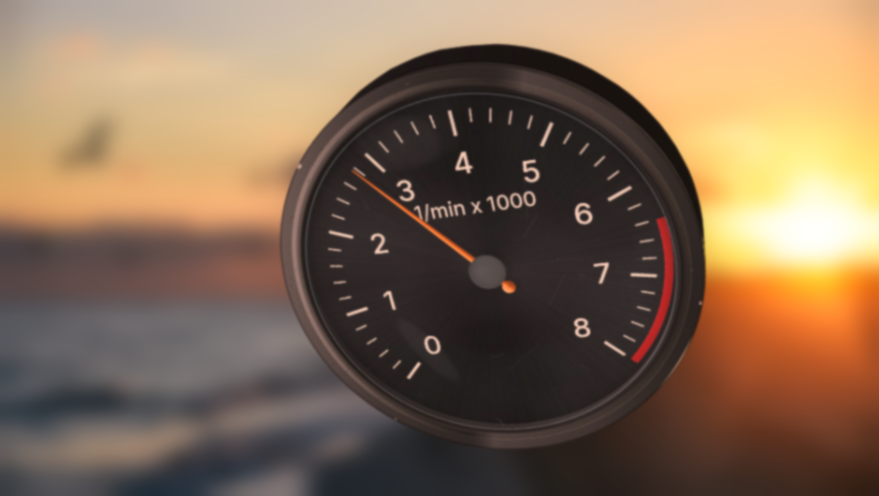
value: 2800
